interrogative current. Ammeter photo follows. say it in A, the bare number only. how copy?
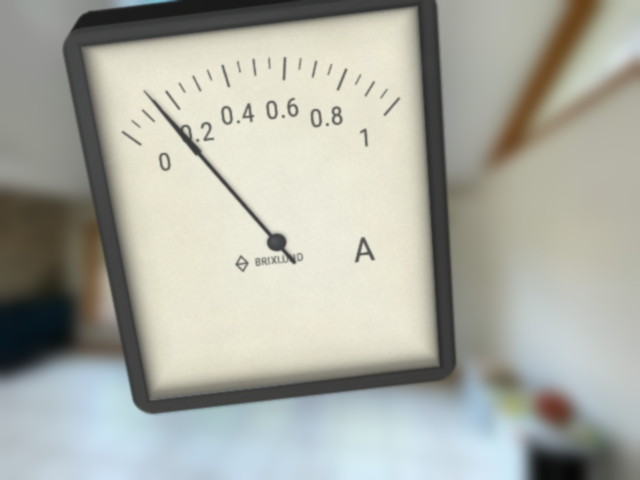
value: 0.15
